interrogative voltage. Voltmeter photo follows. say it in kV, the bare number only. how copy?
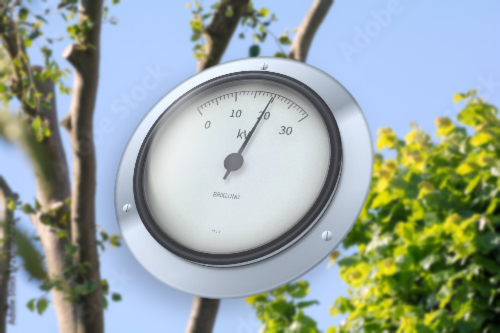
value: 20
